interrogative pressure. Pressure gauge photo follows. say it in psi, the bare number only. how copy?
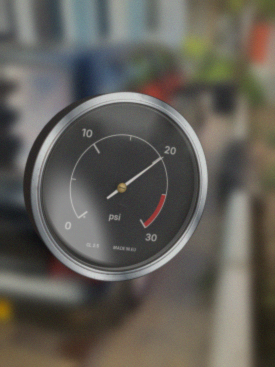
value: 20
